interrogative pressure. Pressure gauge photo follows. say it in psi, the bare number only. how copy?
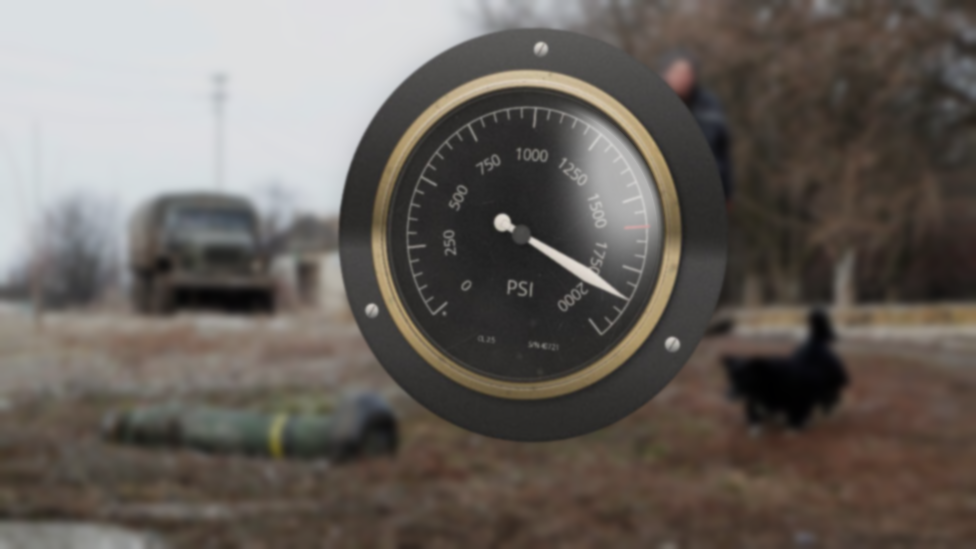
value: 1850
